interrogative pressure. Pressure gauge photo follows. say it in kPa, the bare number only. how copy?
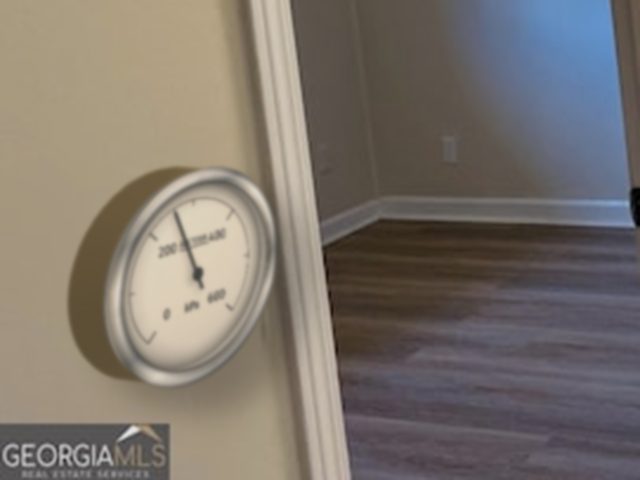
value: 250
